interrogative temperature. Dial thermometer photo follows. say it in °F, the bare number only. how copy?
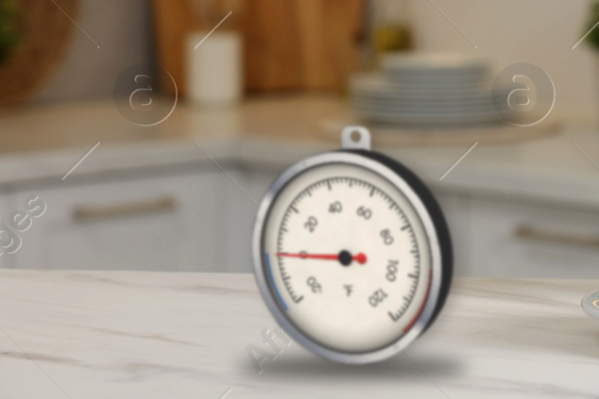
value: 0
